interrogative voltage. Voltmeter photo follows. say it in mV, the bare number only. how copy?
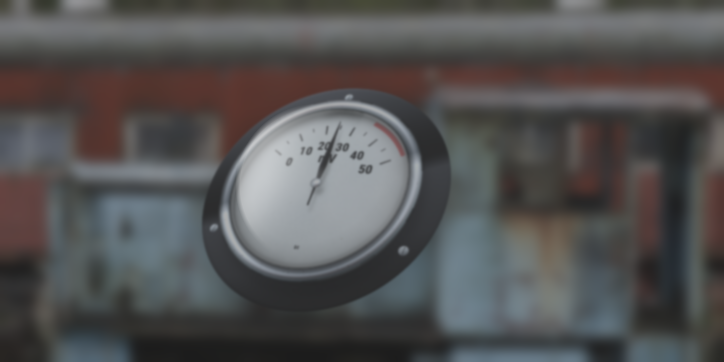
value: 25
